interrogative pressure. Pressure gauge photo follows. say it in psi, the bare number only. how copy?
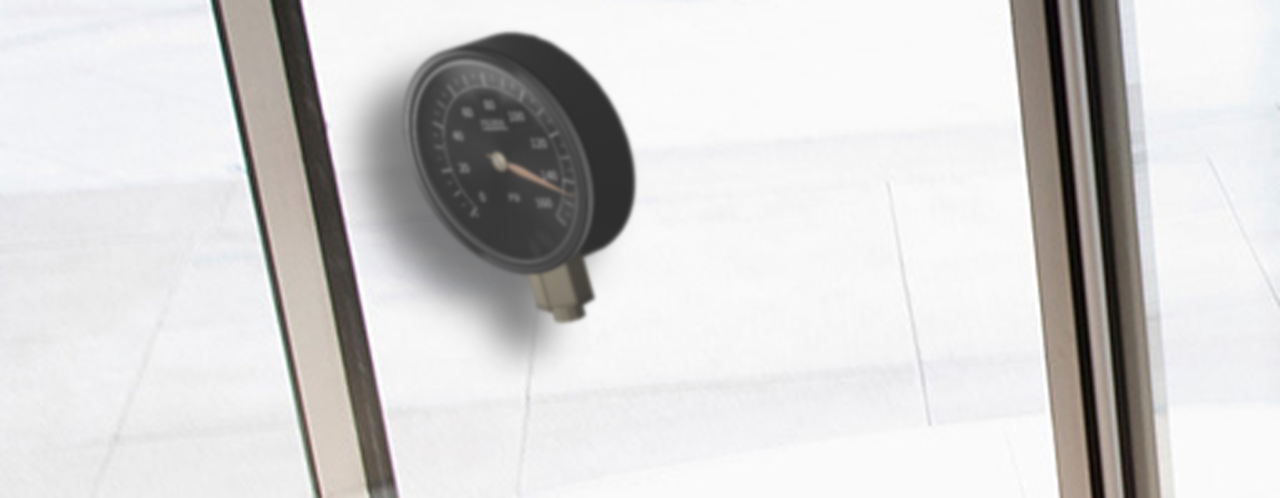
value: 145
